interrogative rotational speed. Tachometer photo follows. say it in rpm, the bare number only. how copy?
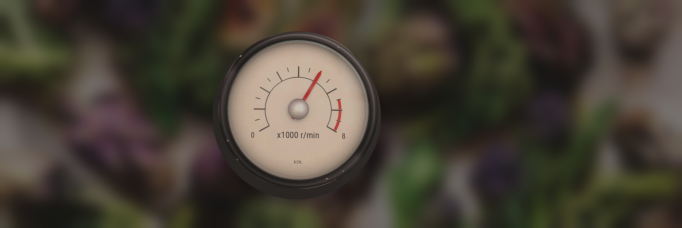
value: 5000
